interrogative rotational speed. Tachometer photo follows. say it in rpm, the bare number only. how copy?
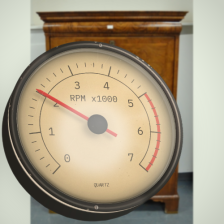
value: 2000
